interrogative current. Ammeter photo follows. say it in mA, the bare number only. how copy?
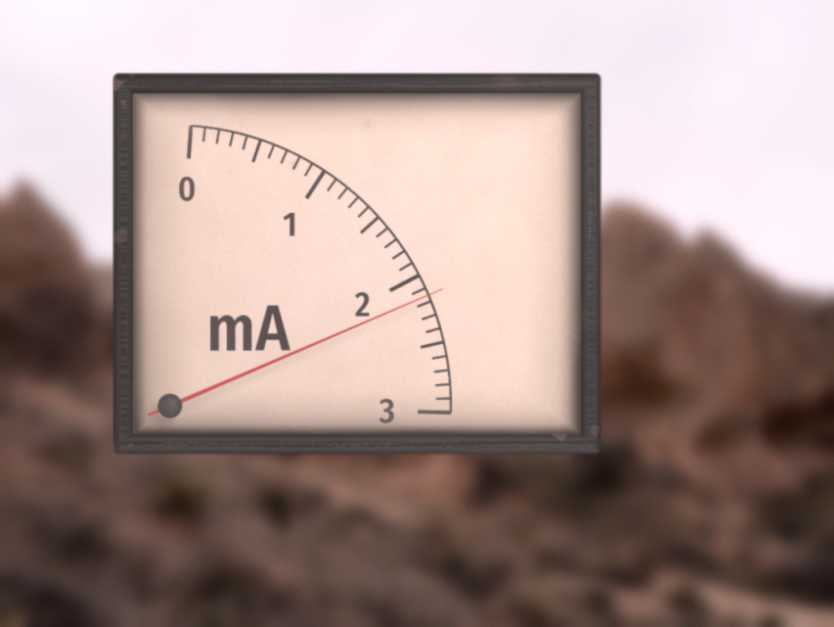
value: 2.15
